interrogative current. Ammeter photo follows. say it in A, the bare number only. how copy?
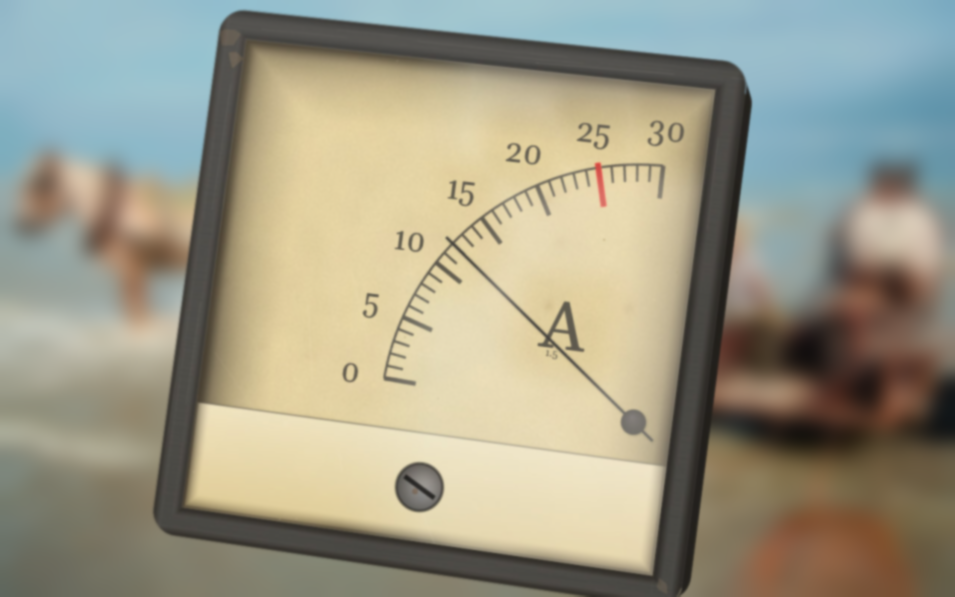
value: 12
